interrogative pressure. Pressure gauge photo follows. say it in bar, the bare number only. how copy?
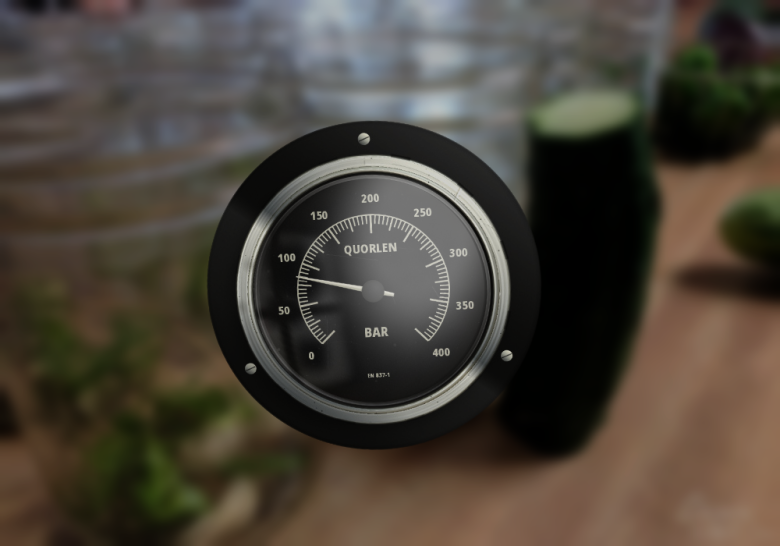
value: 85
